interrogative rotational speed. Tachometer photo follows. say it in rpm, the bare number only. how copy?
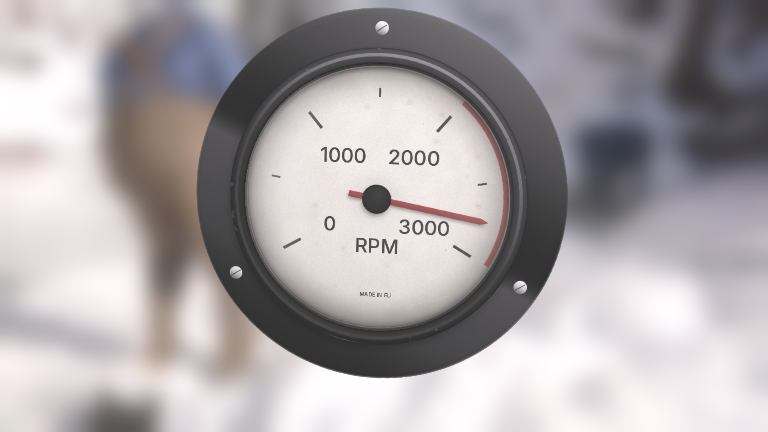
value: 2750
